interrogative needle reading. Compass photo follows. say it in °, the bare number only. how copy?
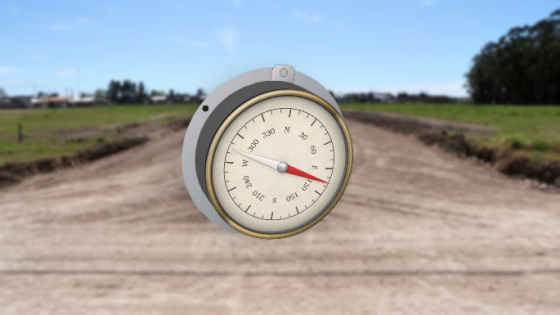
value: 105
